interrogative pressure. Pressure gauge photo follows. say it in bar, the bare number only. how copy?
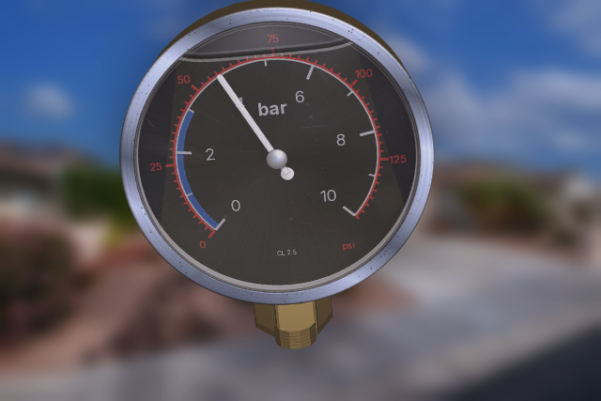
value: 4
